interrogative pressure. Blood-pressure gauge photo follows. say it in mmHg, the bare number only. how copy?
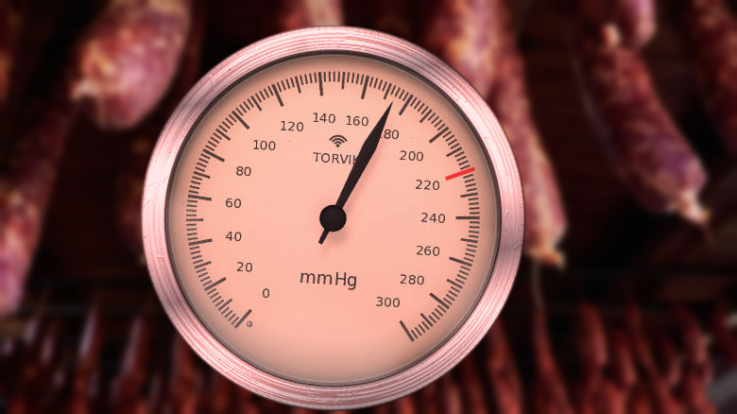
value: 174
